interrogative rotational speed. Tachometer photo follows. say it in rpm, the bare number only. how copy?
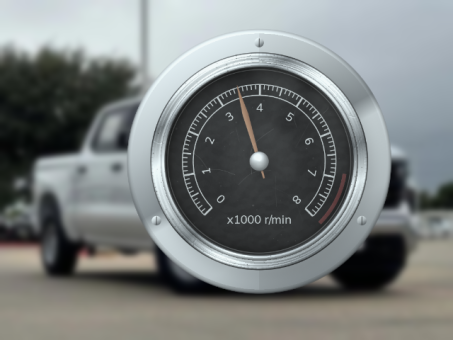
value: 3500
